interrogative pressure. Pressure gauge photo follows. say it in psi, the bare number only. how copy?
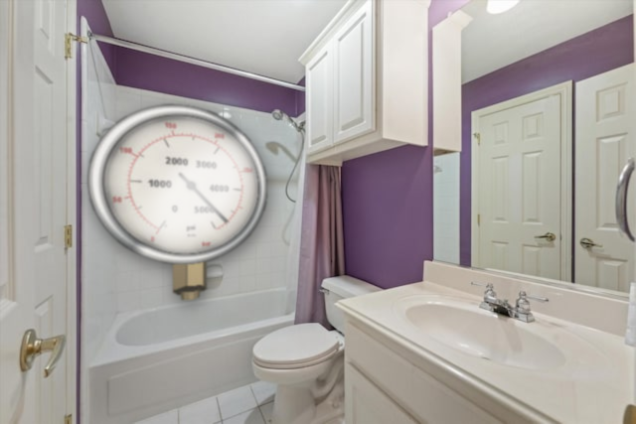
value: 4750
